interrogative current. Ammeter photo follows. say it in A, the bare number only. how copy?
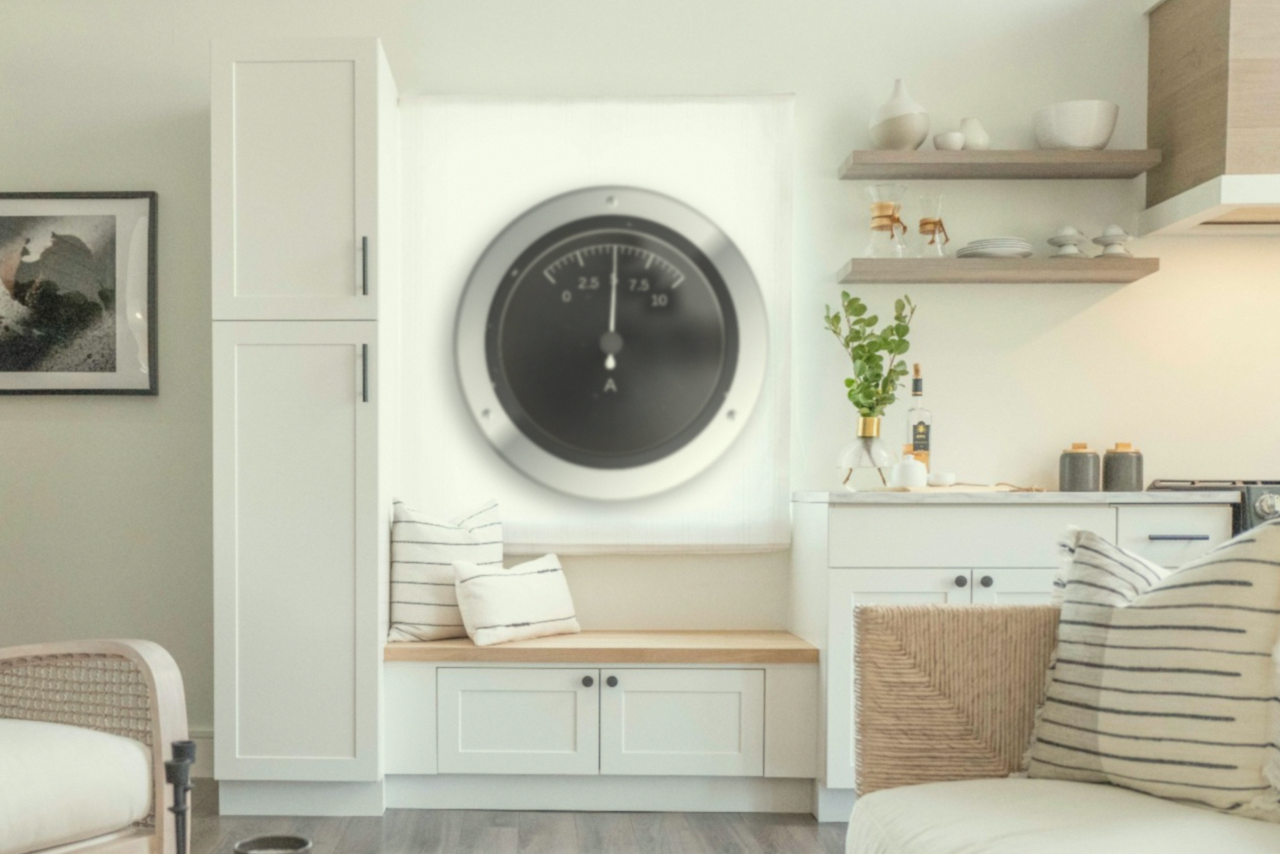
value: 5
